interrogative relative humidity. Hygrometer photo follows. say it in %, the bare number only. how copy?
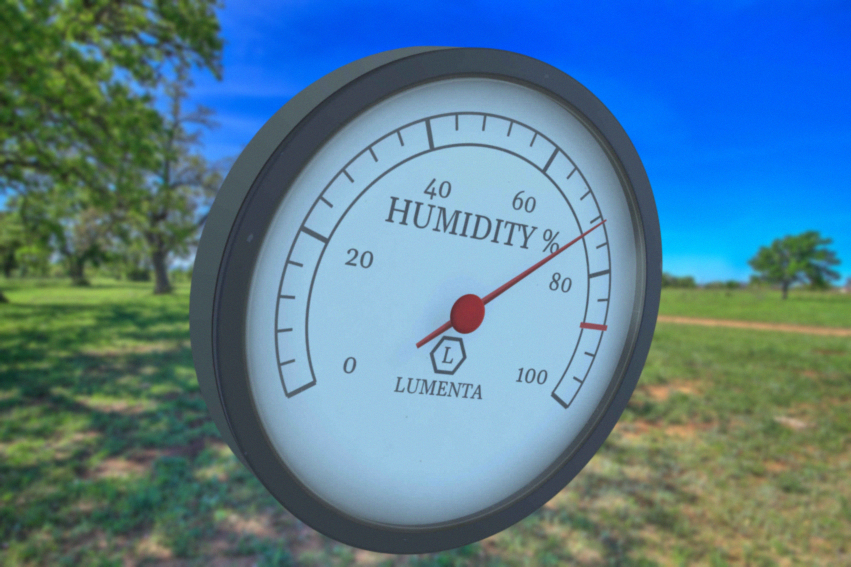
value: 72
